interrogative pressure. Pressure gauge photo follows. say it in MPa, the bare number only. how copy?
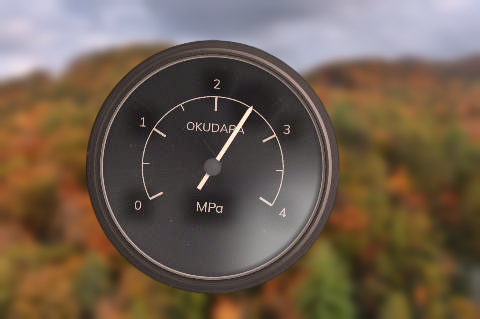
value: 2.5
